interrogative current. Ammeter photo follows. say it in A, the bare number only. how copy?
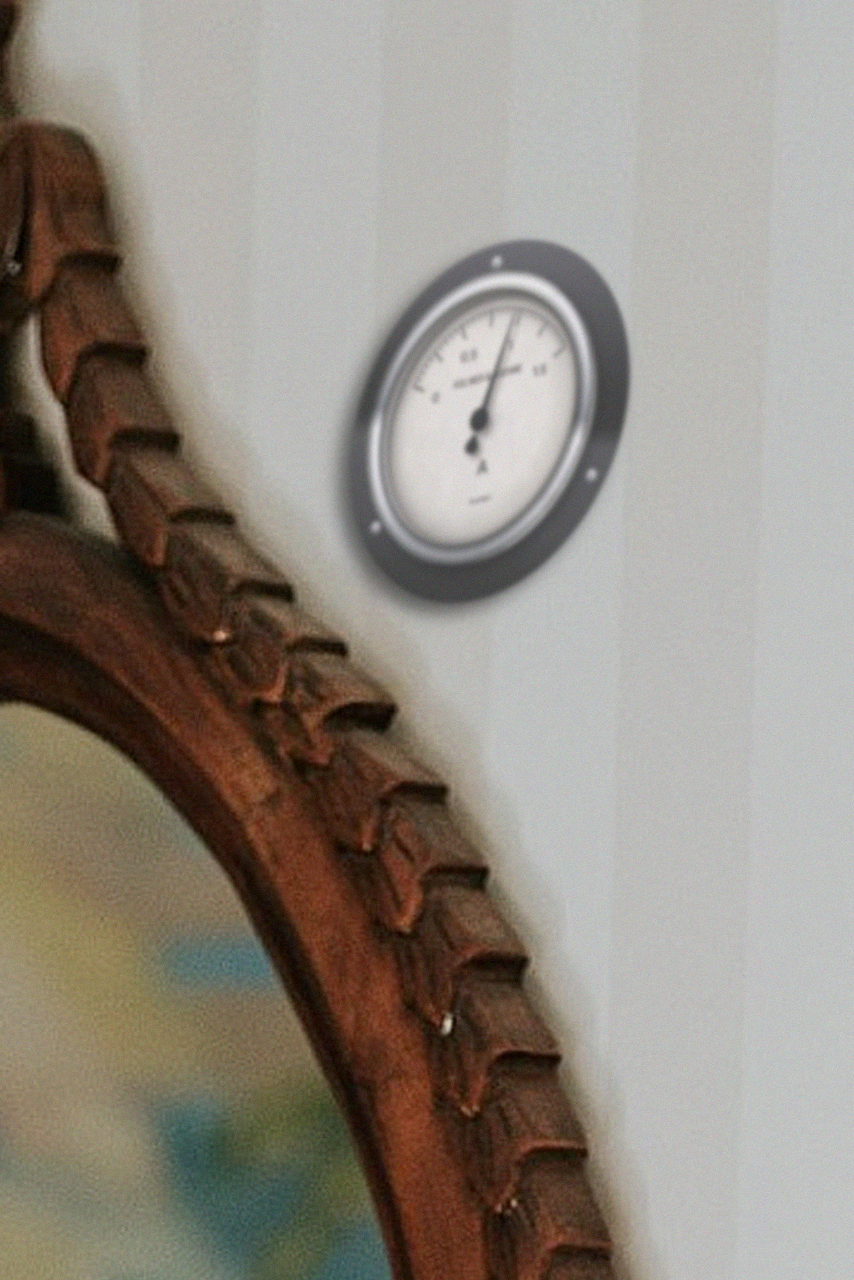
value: 1
